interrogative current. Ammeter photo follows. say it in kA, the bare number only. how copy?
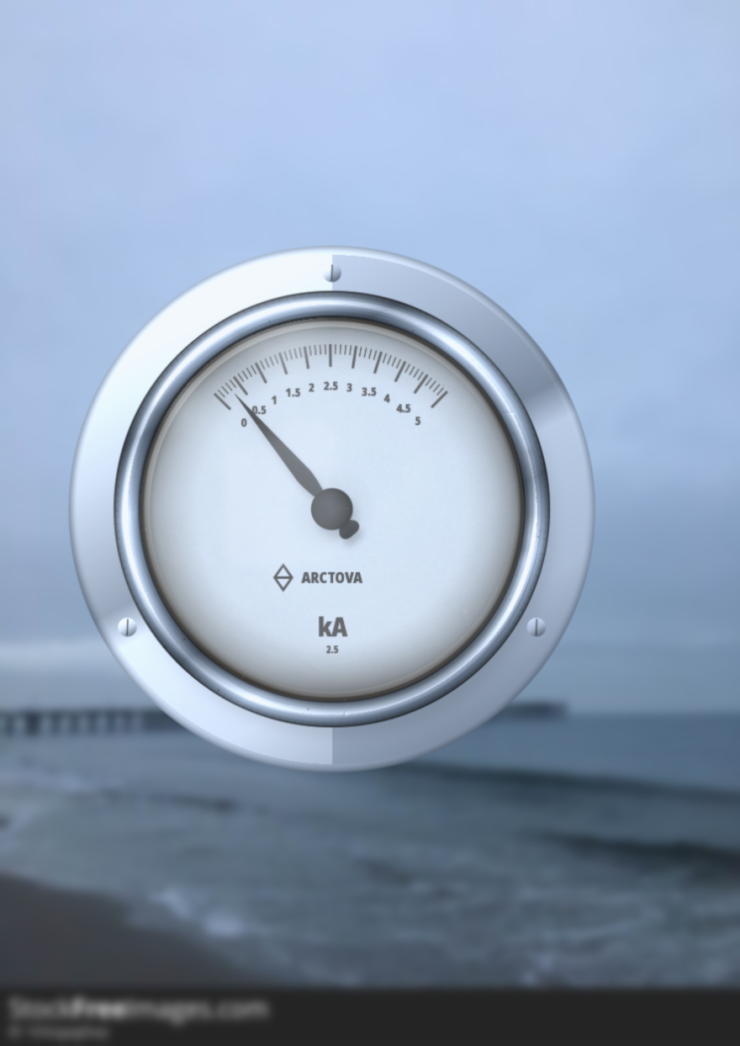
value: 0.3
